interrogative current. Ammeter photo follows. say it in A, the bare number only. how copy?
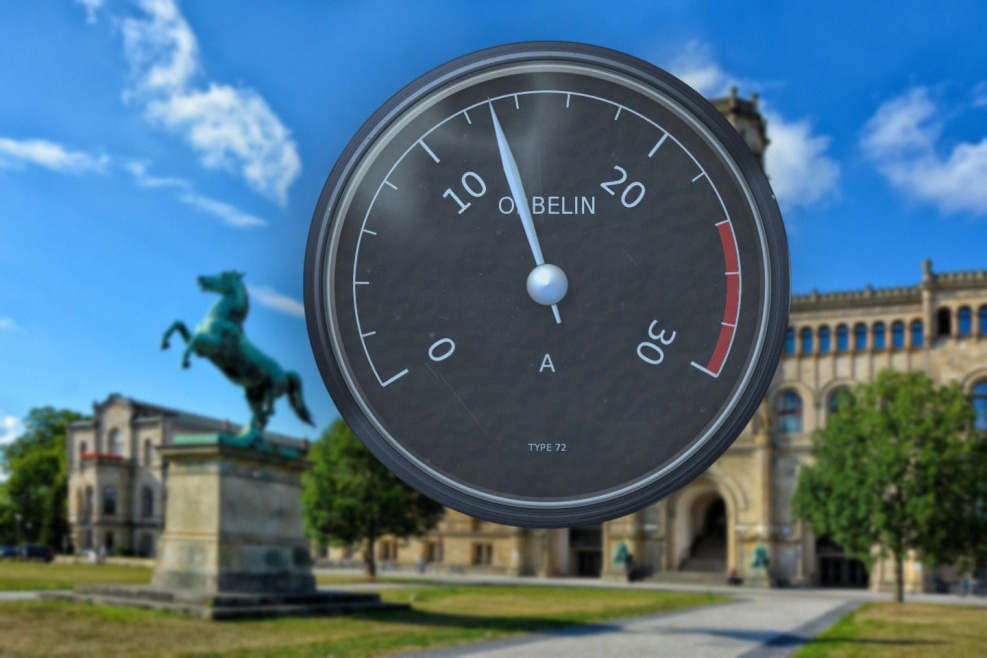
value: 13
